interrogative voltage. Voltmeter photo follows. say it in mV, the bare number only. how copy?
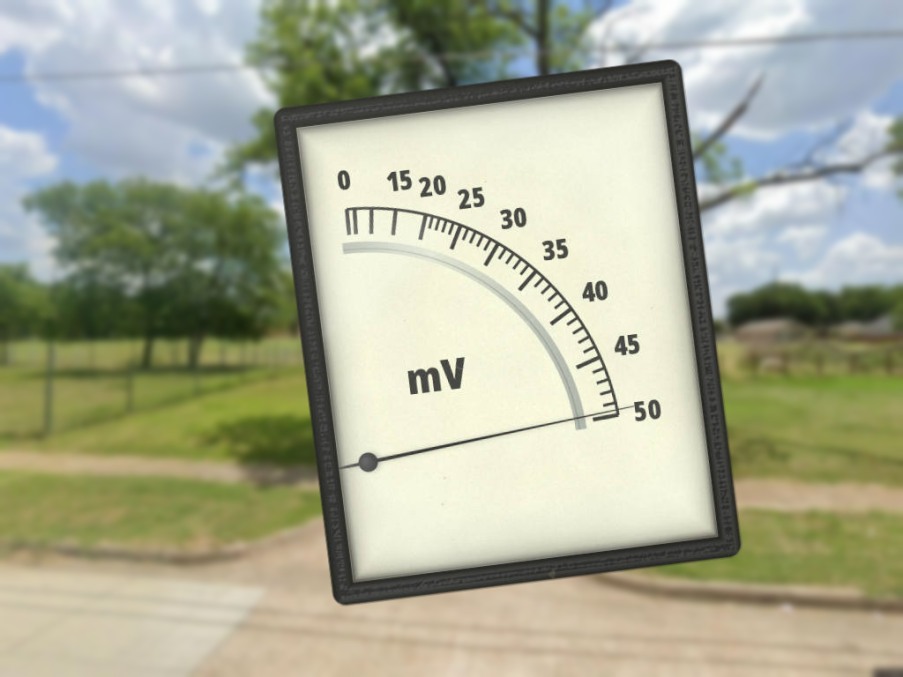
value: 49.5
